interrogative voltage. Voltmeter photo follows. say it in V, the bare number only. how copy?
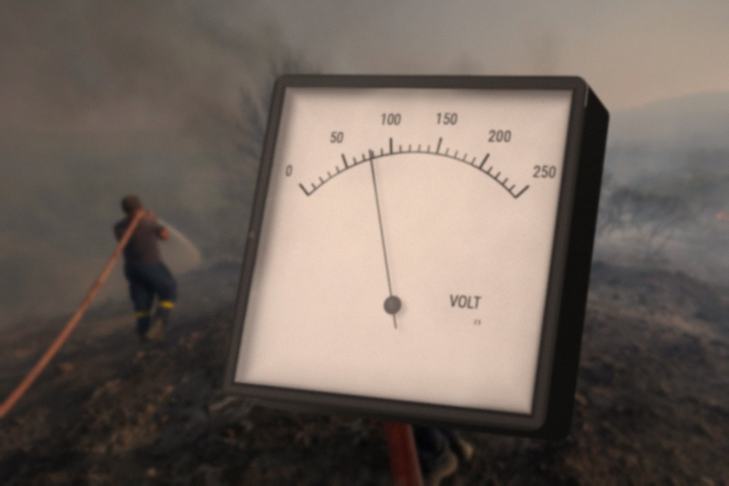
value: 80
